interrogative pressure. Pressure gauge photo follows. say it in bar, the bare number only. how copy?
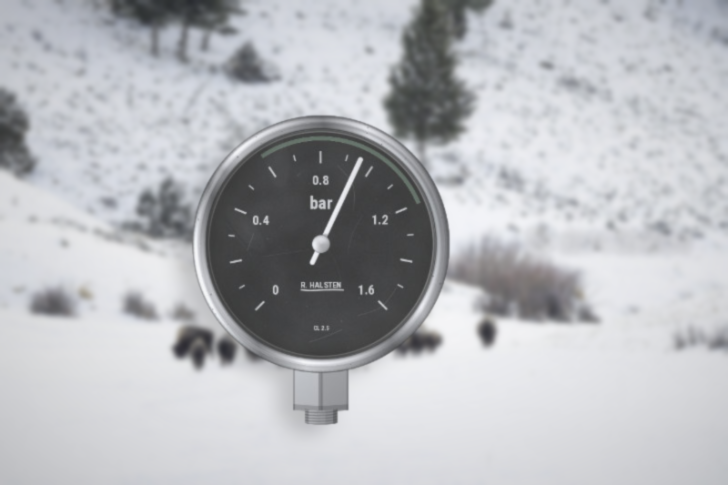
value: 0.95
